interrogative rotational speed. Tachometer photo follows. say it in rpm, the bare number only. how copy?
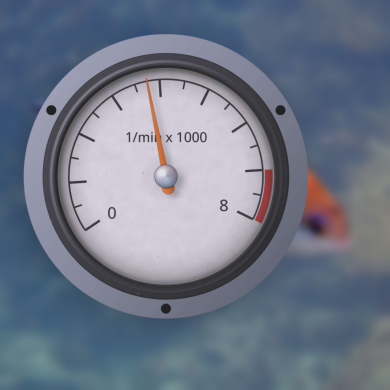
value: 3750
